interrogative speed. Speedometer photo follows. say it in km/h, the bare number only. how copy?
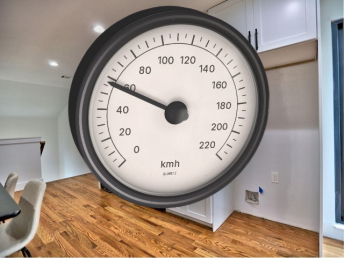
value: 57.5
